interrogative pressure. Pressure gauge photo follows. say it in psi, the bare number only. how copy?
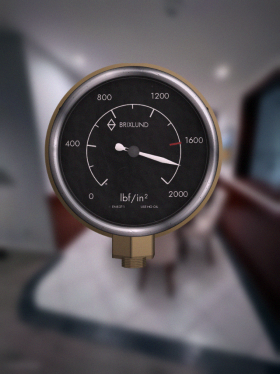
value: 1800
